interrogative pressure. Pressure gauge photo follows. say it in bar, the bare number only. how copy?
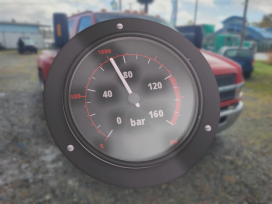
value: 70
